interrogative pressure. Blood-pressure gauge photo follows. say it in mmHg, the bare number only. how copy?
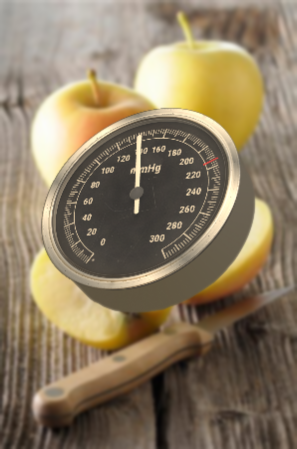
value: 140
